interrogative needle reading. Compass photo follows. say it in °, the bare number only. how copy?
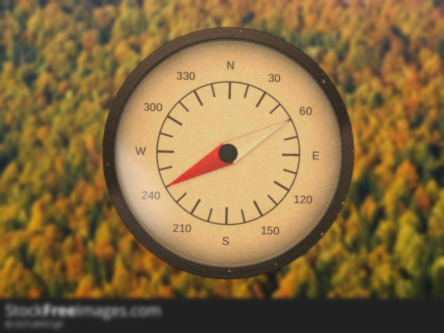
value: 240
